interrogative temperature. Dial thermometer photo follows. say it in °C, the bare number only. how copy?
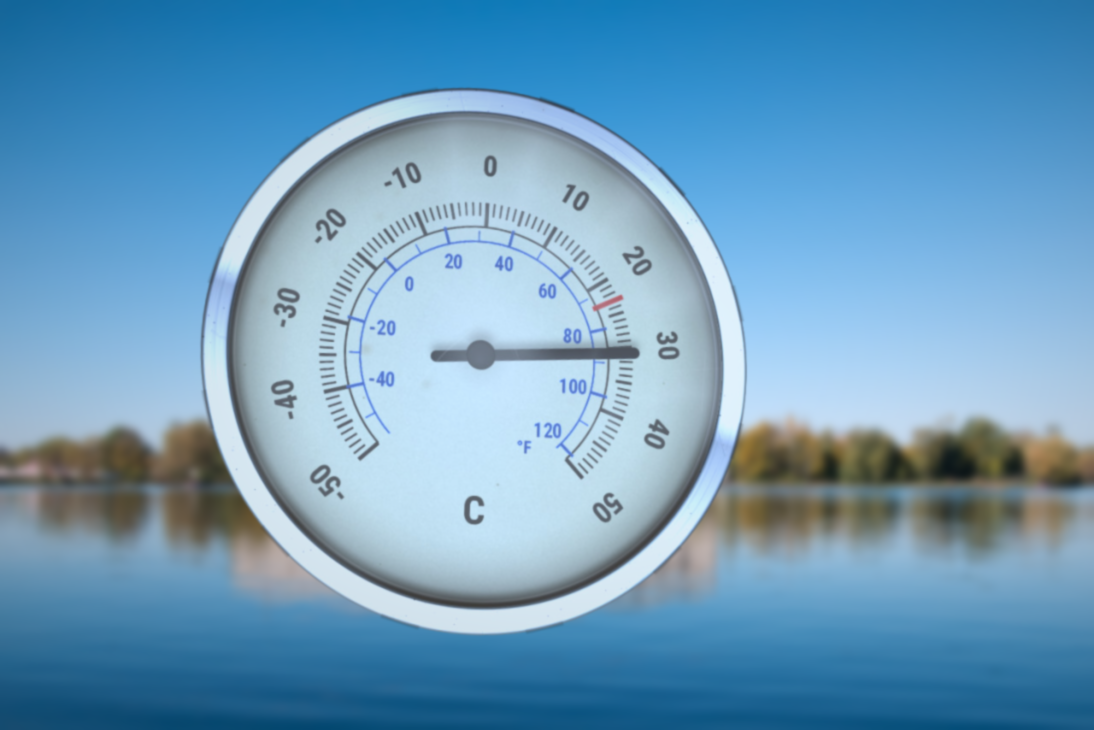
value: 31
